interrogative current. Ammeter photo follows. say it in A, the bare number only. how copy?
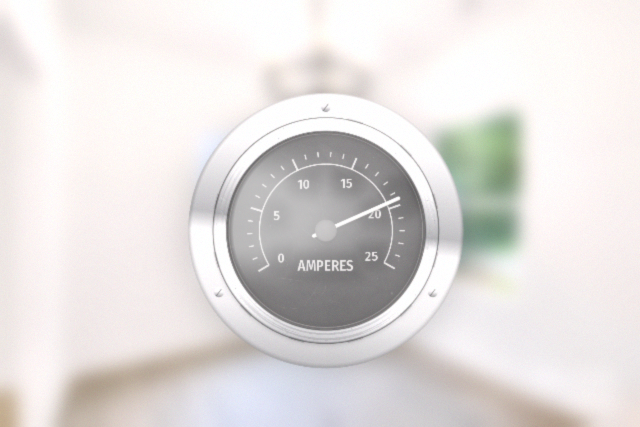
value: 19.5
